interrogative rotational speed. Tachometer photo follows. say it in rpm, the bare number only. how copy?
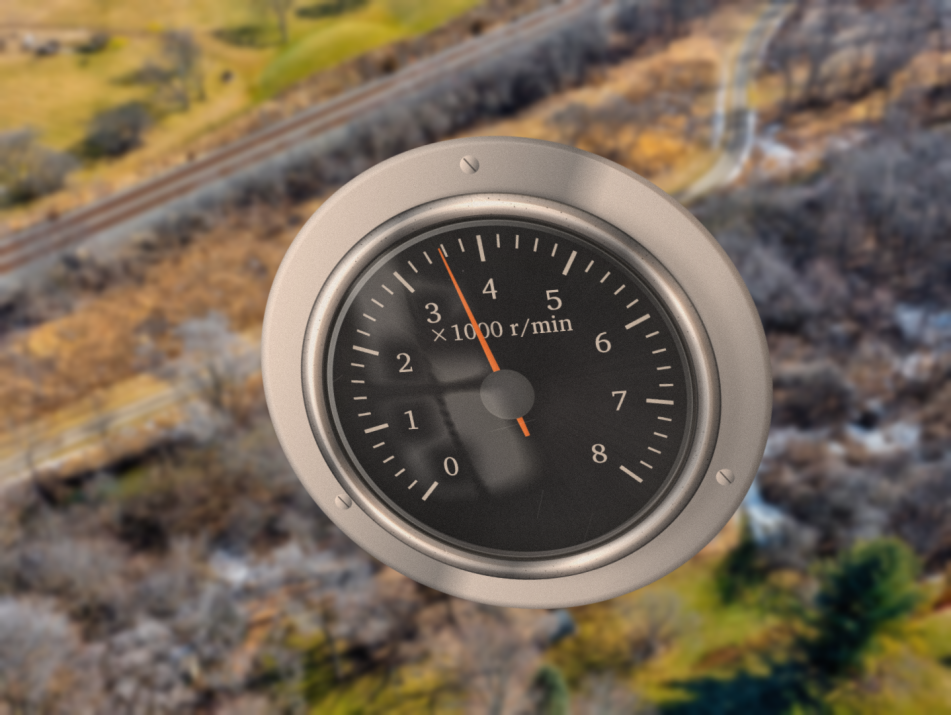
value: 3600
